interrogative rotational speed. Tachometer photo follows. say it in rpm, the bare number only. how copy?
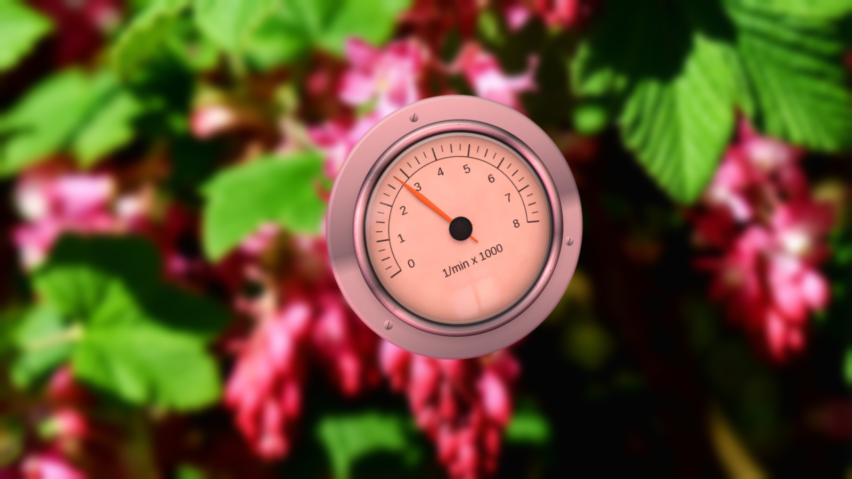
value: 2750
